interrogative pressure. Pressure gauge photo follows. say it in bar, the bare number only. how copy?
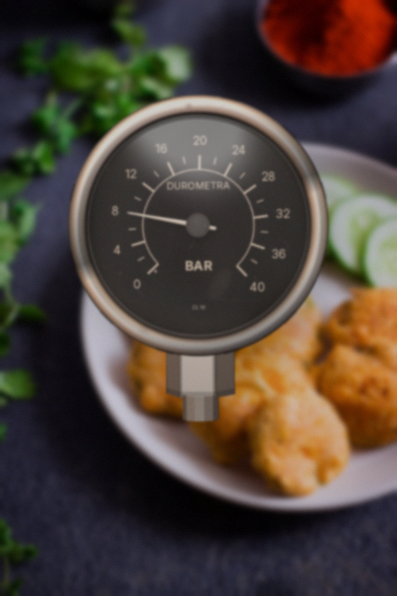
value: 8
